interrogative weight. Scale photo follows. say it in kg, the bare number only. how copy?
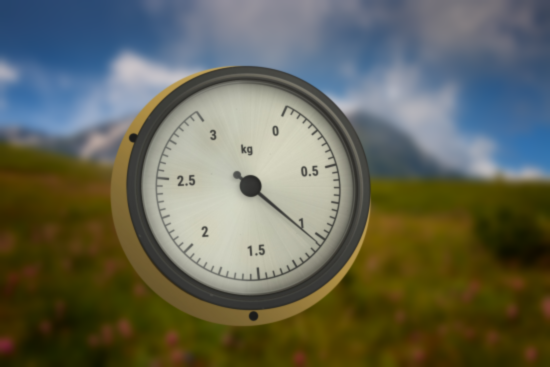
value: 1.05
